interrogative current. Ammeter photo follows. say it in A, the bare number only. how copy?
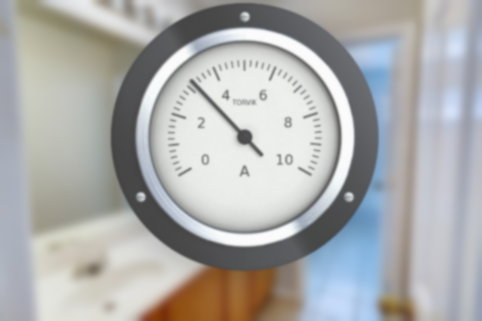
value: 3.2
